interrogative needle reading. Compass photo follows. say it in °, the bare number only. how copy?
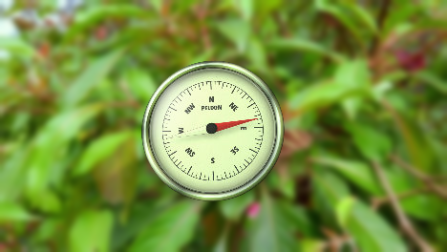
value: 80
